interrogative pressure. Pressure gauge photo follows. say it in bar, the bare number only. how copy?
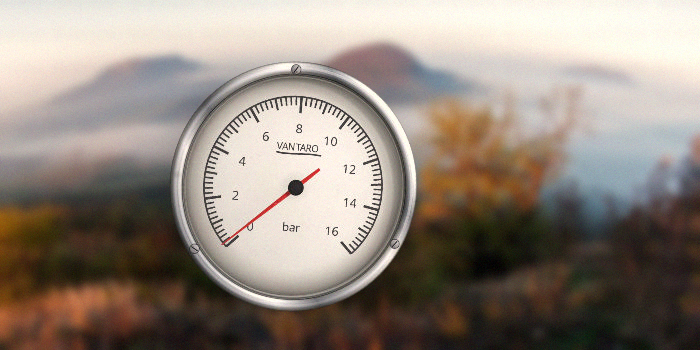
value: 0.2
